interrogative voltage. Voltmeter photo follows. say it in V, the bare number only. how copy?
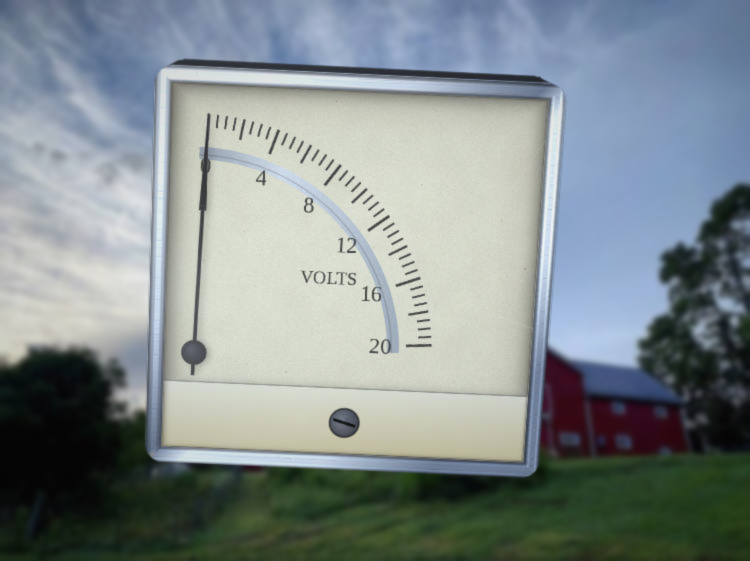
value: 0
